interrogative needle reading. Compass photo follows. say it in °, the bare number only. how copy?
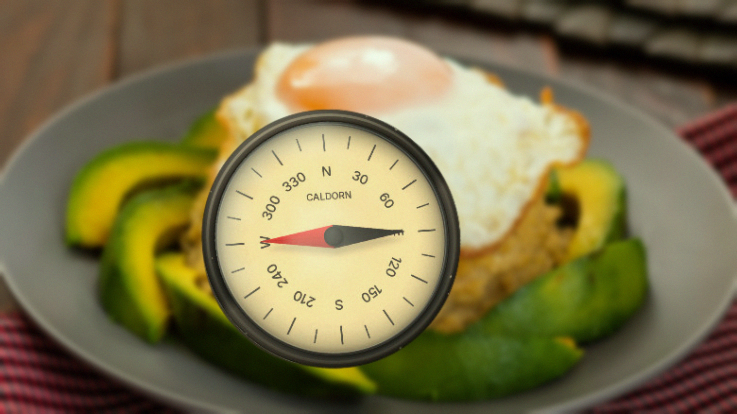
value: 270
